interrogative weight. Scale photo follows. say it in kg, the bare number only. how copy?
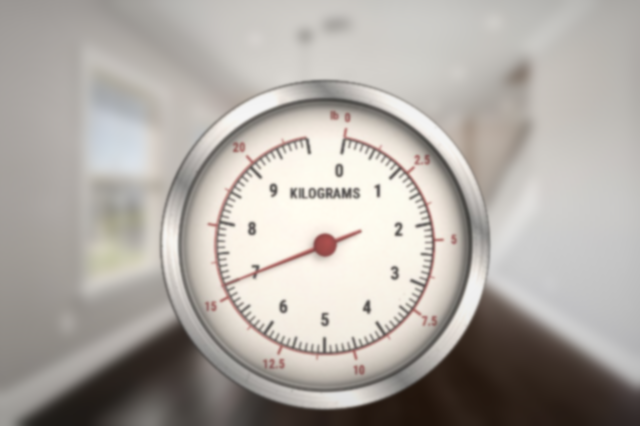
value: 7
